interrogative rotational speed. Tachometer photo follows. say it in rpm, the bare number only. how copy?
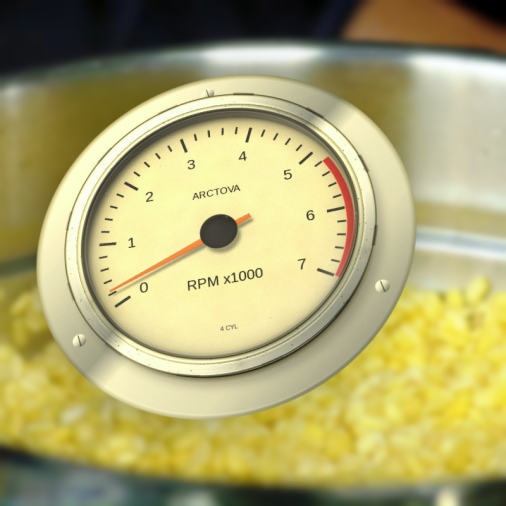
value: 200
